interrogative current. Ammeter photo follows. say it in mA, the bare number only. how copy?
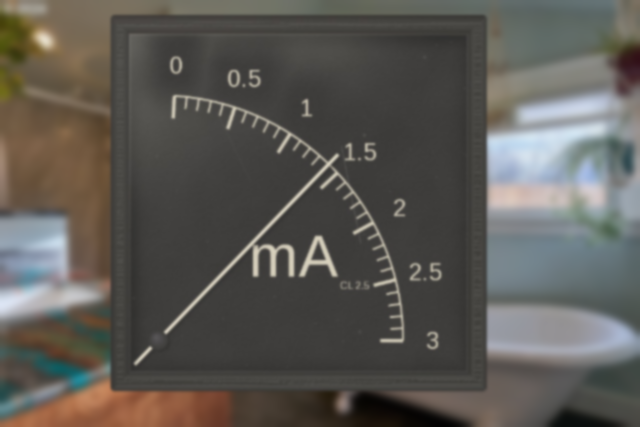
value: 1.4
